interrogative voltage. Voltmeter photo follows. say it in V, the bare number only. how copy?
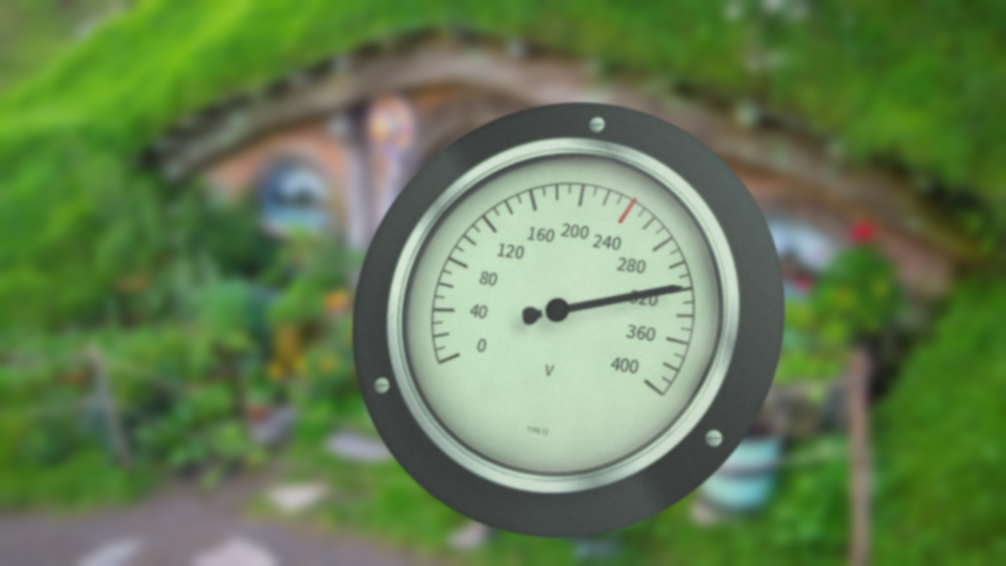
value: 320
